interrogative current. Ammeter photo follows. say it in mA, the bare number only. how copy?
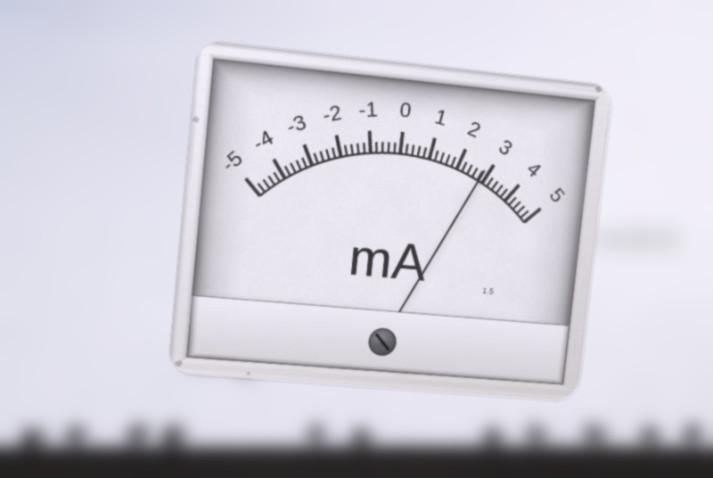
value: 2.8
